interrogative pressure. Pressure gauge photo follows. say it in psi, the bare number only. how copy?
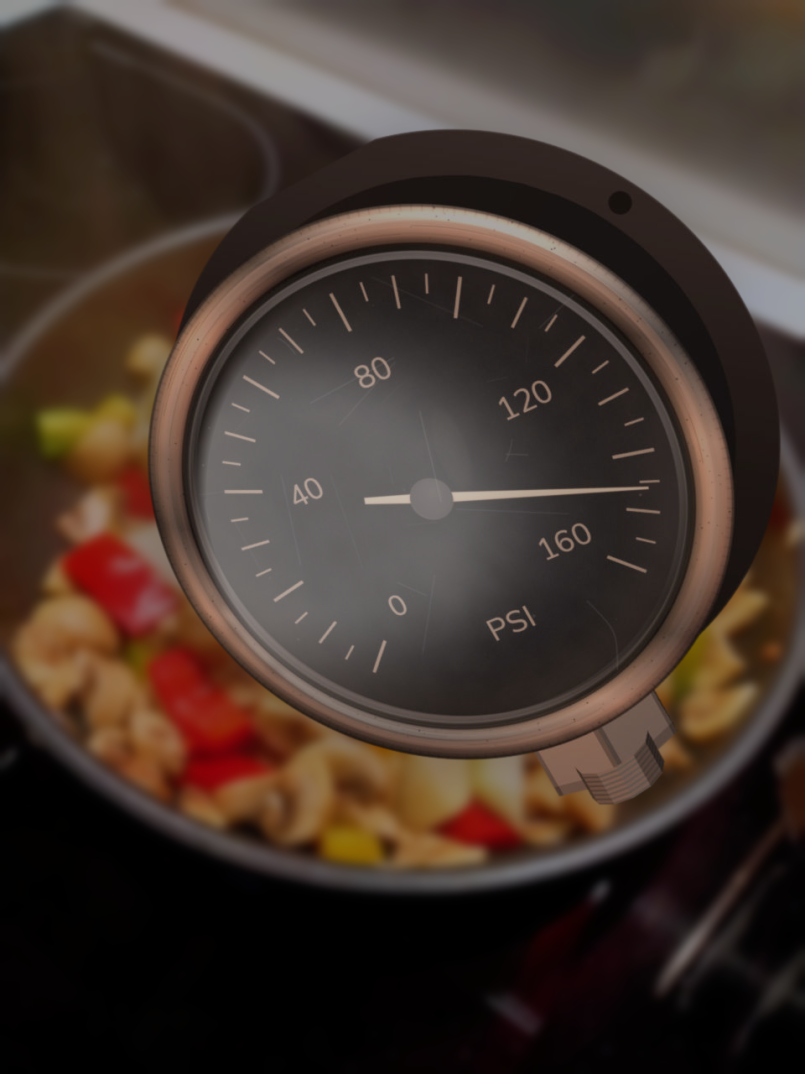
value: 145
